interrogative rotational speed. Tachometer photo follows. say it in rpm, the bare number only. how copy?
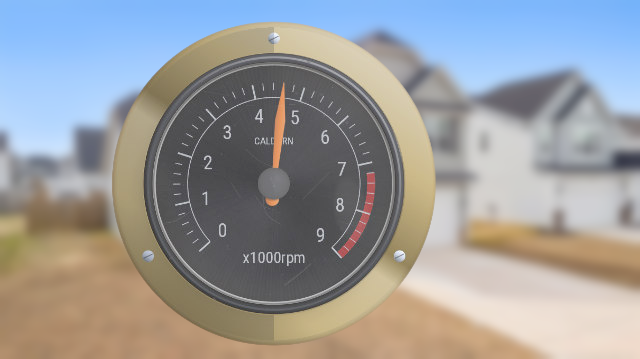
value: 4600
